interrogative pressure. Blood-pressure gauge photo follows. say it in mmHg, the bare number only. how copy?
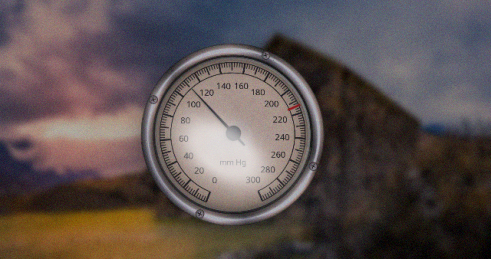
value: 110
